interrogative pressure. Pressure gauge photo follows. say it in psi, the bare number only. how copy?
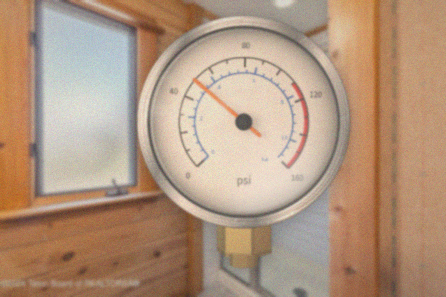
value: 50
